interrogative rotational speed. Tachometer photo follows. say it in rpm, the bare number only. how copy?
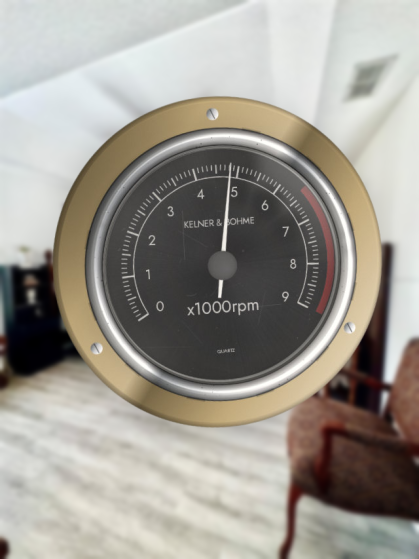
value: 4800
